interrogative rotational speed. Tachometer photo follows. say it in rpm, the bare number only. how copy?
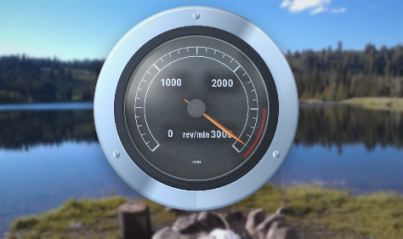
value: 2900
